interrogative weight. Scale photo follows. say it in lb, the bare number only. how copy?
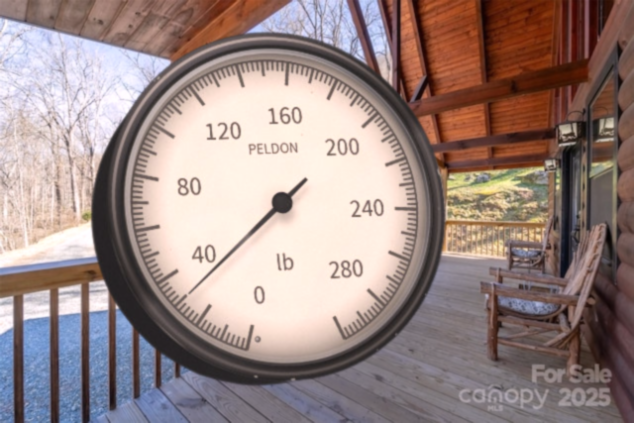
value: 30
